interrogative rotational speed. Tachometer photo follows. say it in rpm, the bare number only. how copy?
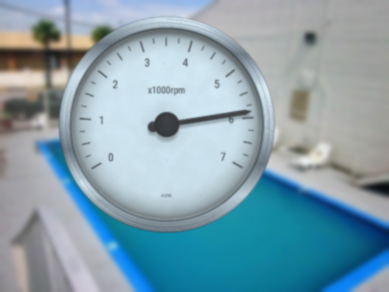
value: 5875
